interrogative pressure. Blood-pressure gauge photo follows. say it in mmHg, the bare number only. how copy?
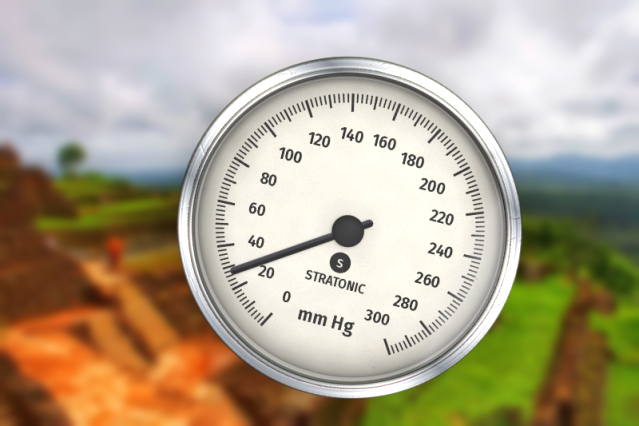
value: 28
